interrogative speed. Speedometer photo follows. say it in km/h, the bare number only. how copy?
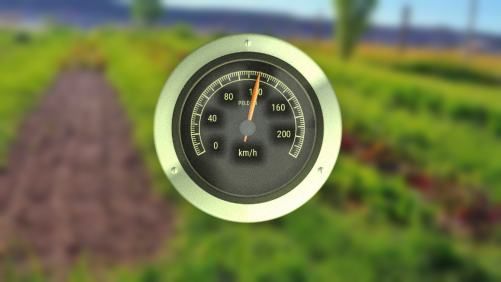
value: 120
